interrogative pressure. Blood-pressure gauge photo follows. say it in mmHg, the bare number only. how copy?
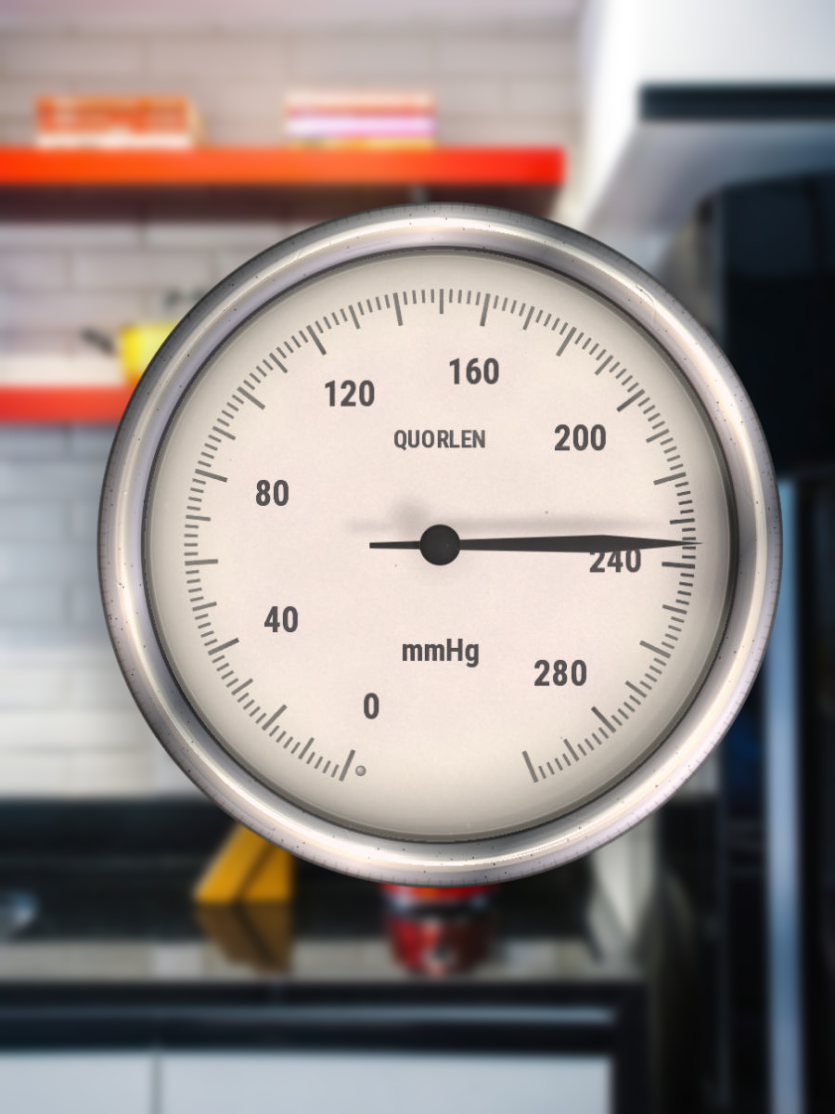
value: 235
